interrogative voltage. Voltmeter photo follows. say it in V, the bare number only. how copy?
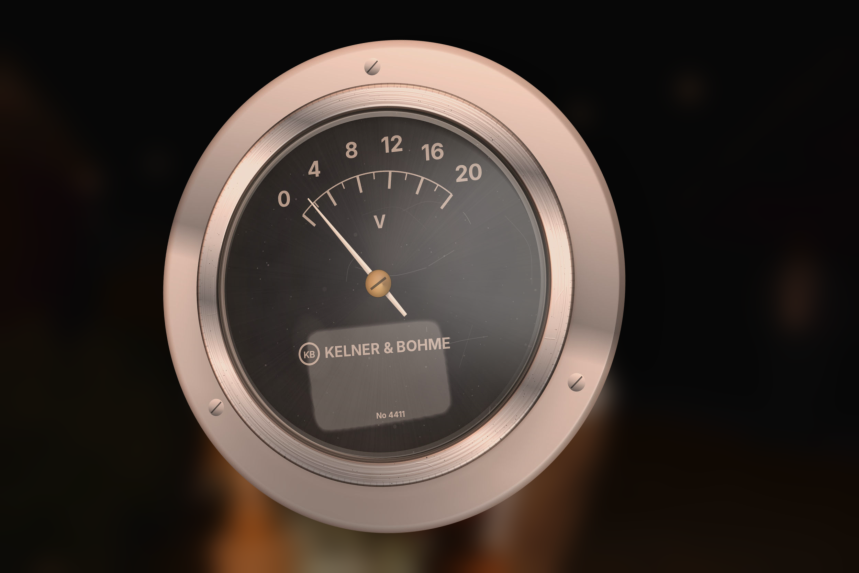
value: 2
